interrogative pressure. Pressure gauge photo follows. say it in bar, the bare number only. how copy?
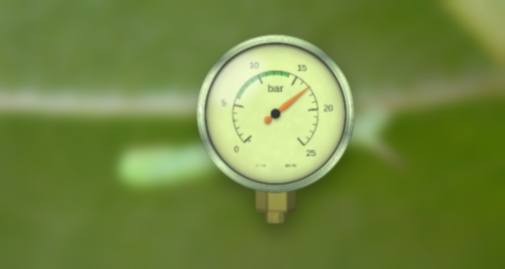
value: 17
